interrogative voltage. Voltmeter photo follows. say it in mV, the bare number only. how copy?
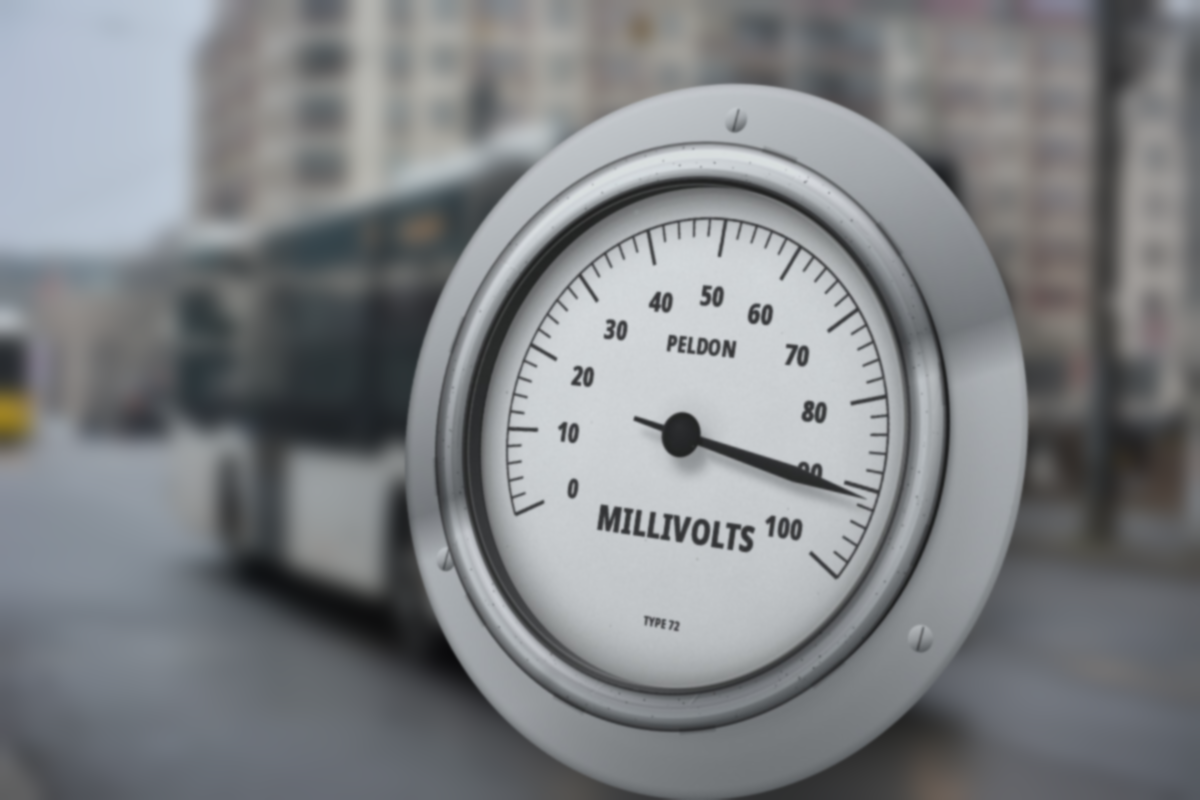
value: 91
